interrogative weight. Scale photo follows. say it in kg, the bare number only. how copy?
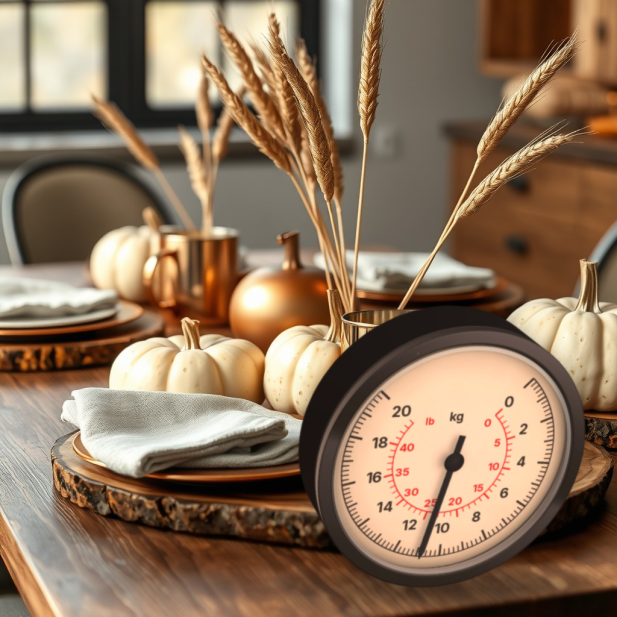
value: 11
